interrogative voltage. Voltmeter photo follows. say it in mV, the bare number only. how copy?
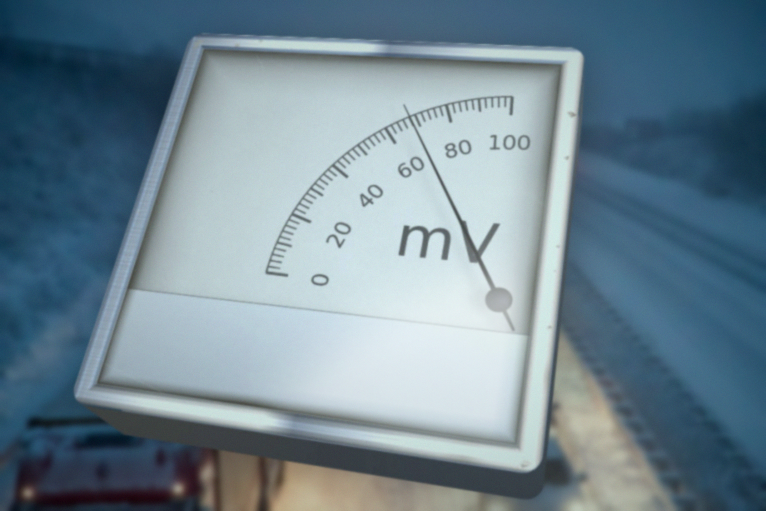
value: 68
